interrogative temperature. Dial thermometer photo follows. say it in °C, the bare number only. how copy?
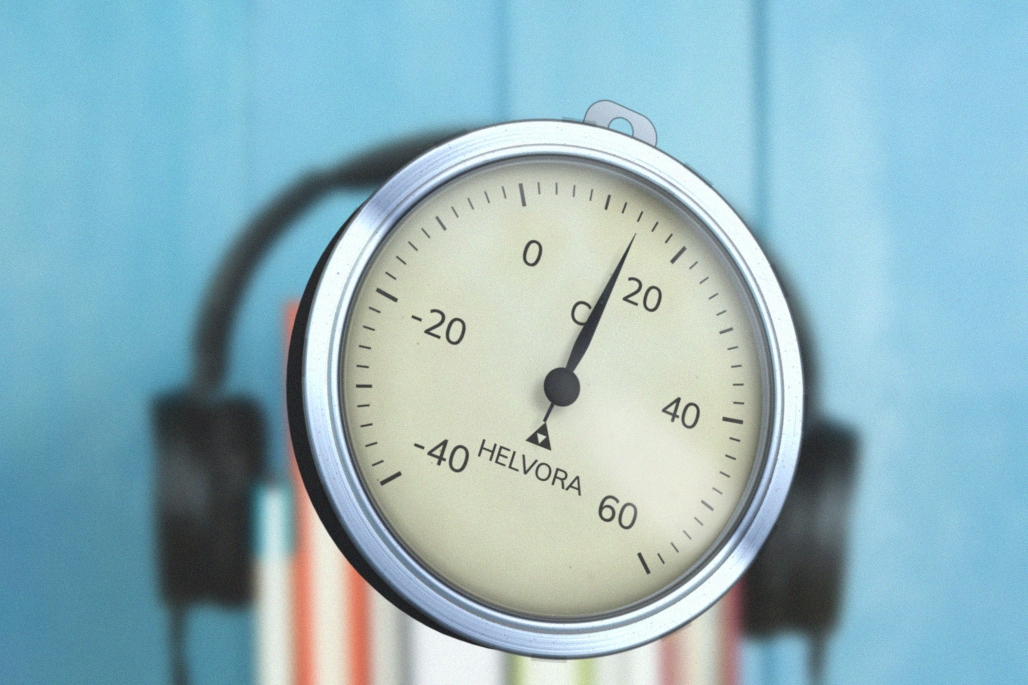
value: 14
